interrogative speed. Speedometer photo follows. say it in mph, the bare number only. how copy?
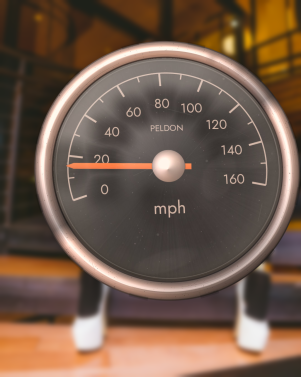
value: 15
